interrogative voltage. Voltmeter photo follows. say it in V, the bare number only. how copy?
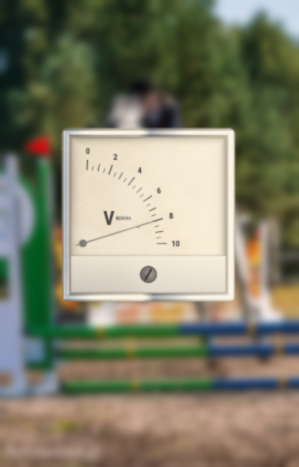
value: 8
